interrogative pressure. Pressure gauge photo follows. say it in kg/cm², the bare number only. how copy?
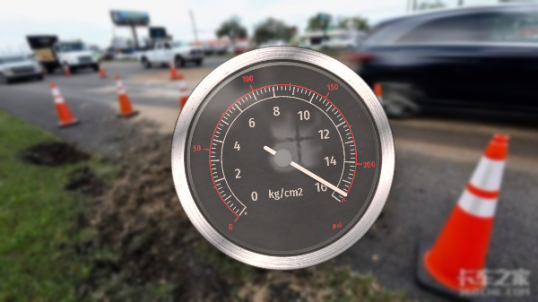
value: 15.6
